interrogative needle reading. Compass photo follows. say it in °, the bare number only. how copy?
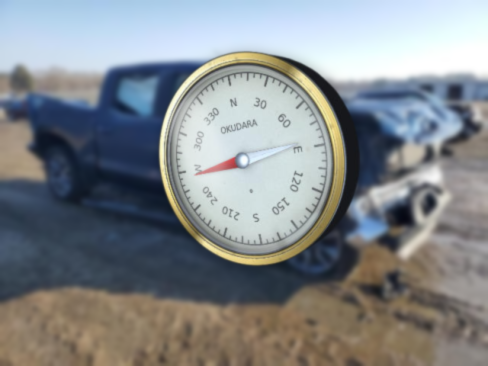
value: 265
